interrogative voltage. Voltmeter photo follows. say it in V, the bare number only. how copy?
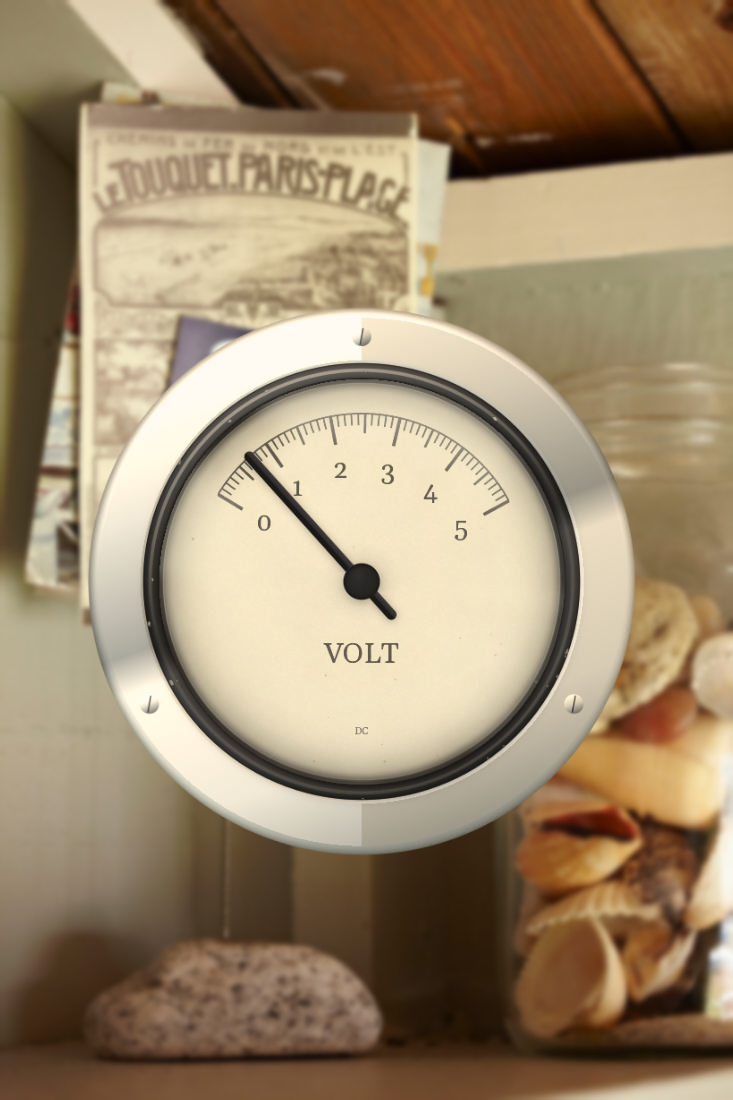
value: 0.7
